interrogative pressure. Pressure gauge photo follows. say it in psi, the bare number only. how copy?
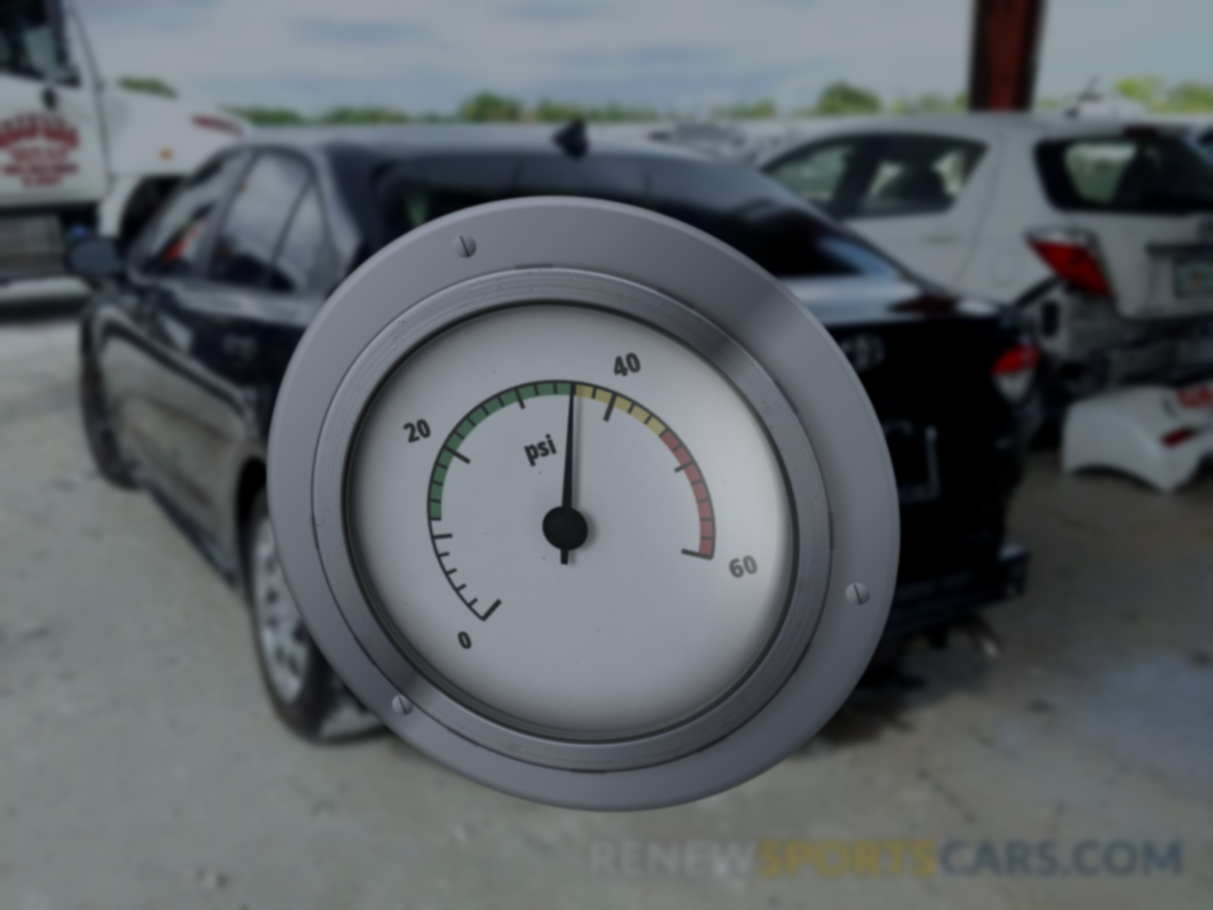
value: 36
